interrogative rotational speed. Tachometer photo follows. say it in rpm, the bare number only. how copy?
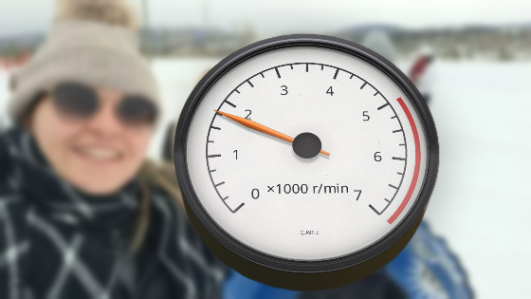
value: 1750
